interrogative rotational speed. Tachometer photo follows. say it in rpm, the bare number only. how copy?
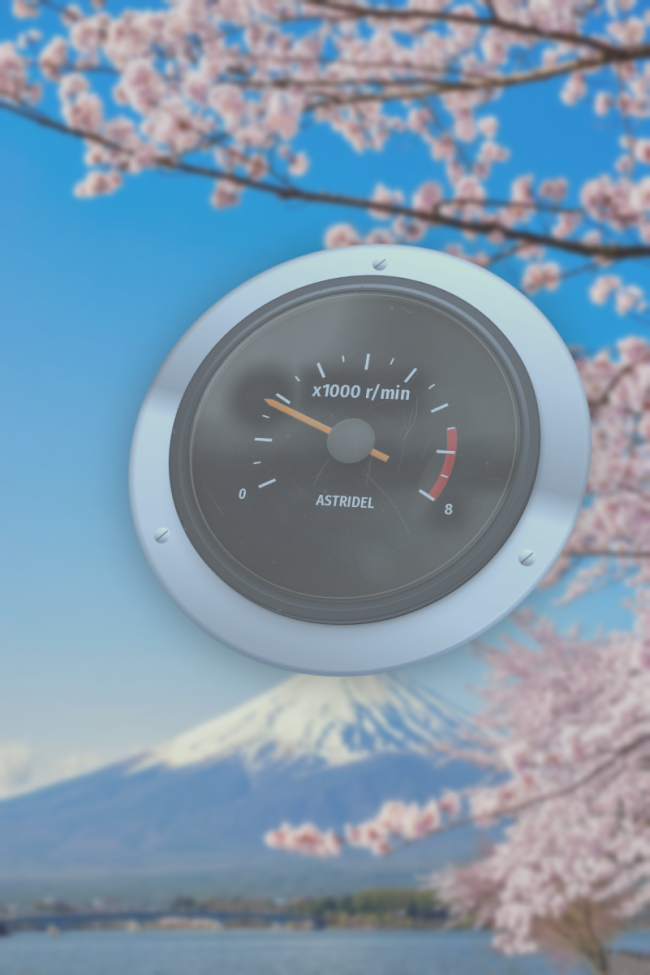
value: 1750
